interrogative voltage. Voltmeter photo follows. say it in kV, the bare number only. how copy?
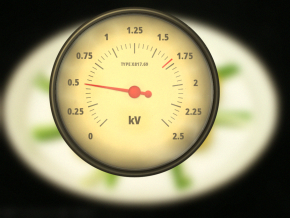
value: 0.5
